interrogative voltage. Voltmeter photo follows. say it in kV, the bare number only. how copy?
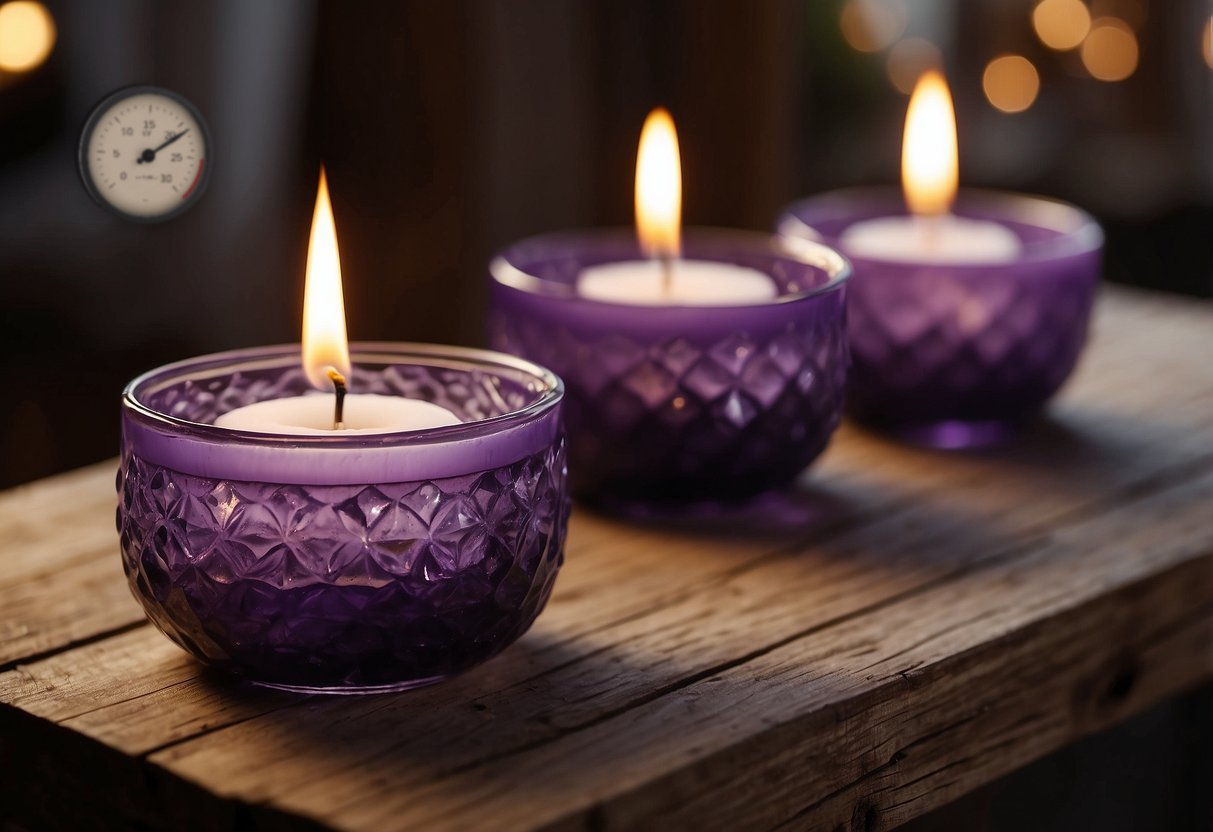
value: 21
